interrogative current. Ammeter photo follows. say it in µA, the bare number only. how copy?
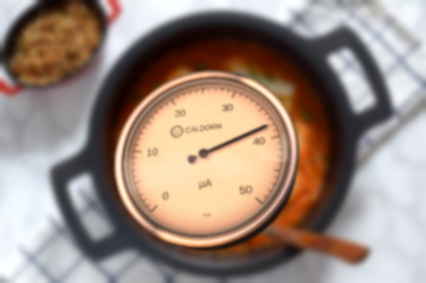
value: 38
